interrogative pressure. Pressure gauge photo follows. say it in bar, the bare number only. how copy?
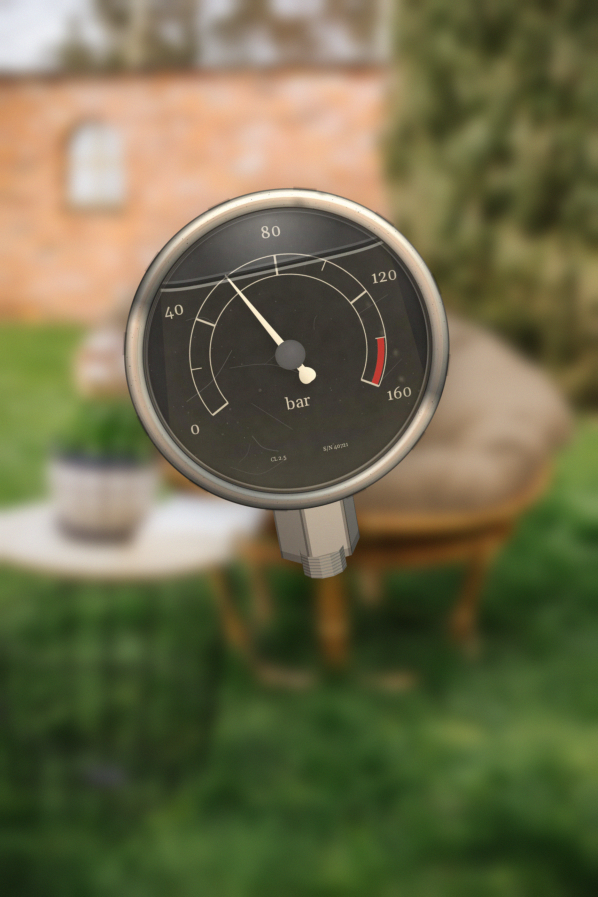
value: 60
